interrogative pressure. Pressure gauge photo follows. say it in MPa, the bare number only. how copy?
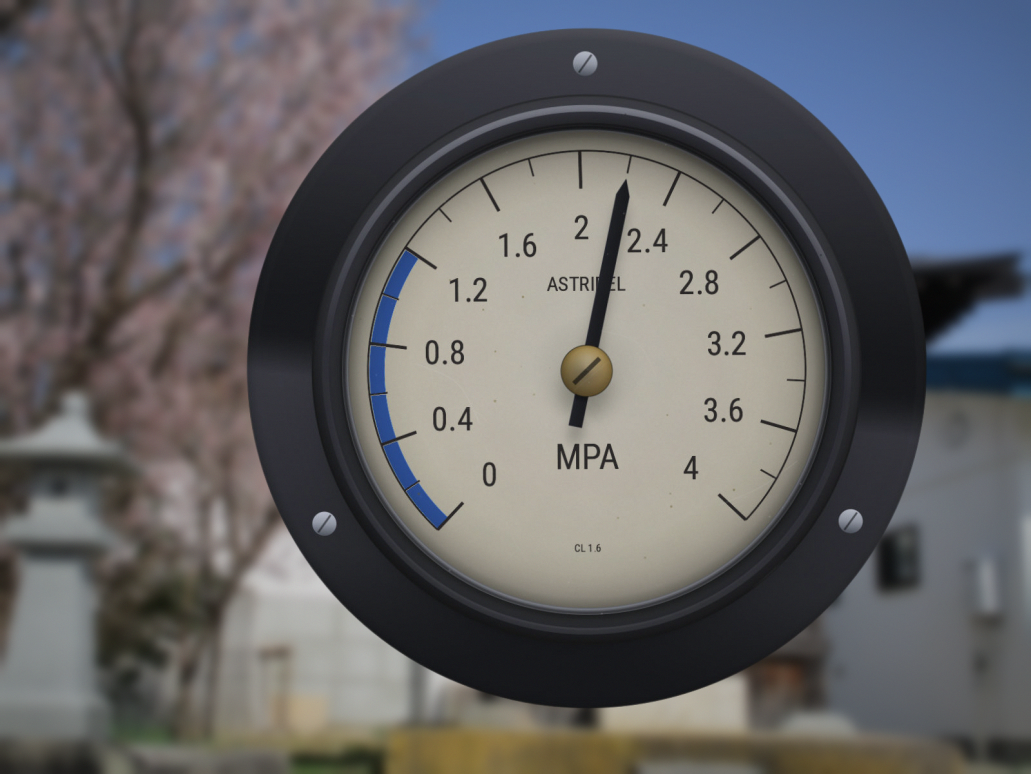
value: 2.2
